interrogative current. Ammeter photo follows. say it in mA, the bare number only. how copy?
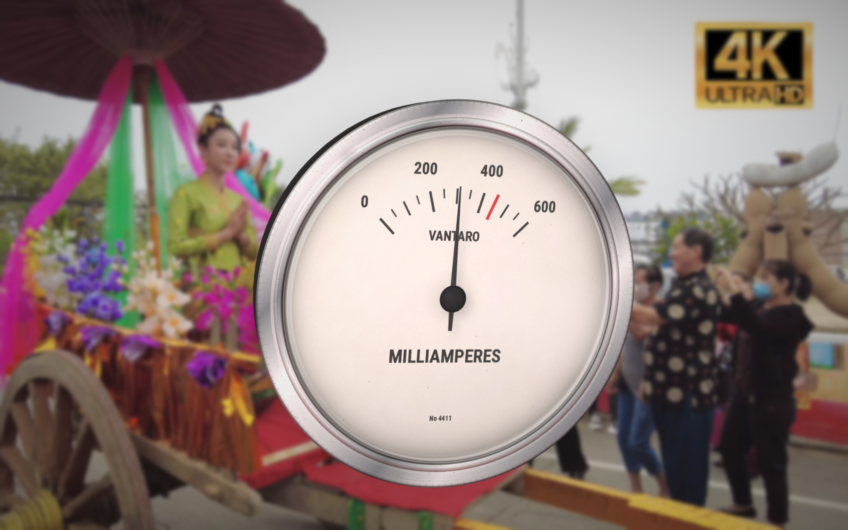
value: 300
